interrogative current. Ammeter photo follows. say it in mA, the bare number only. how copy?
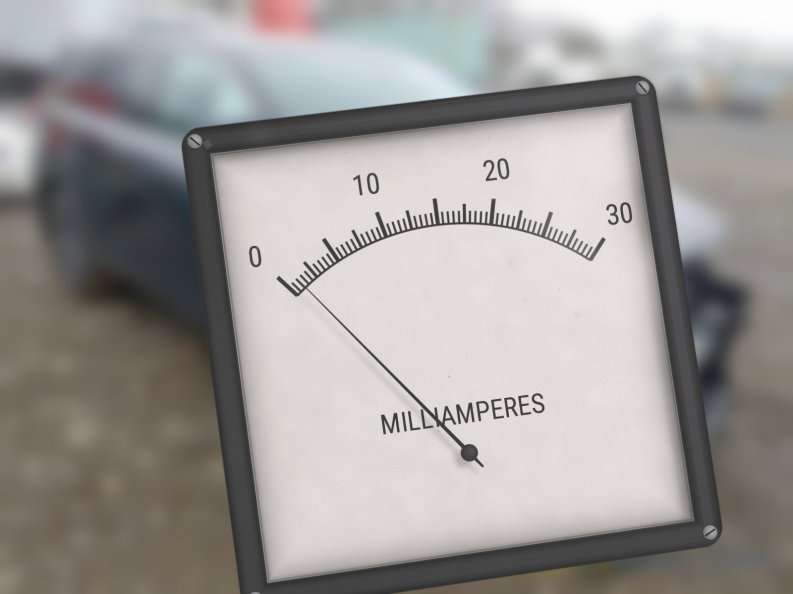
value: 1
